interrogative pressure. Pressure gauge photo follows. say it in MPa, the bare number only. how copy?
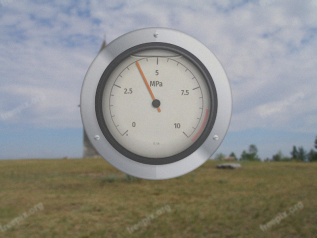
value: 4
